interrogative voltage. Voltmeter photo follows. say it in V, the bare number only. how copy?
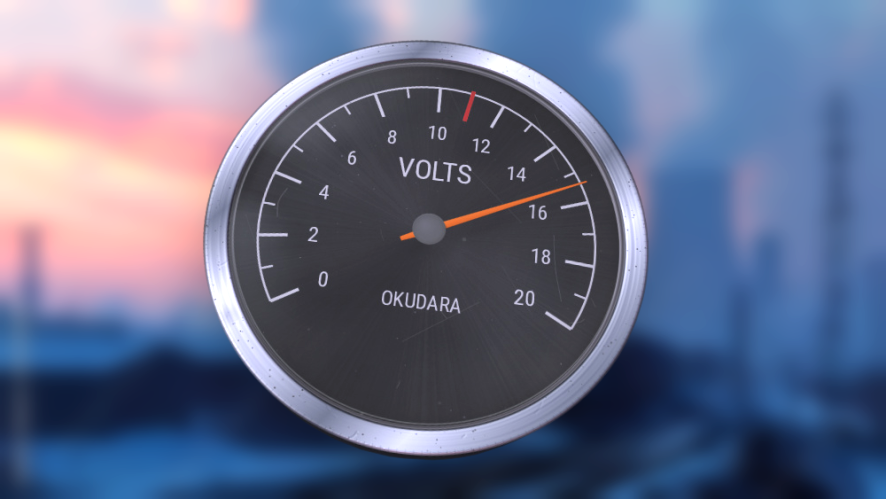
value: 15.5
